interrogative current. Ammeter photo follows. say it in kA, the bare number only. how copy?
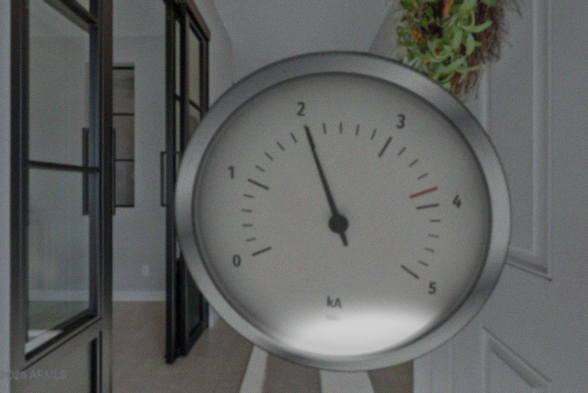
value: 2
